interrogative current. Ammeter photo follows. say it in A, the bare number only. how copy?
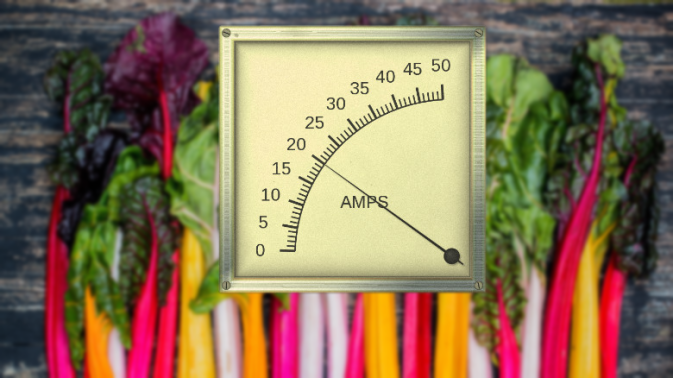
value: 20
